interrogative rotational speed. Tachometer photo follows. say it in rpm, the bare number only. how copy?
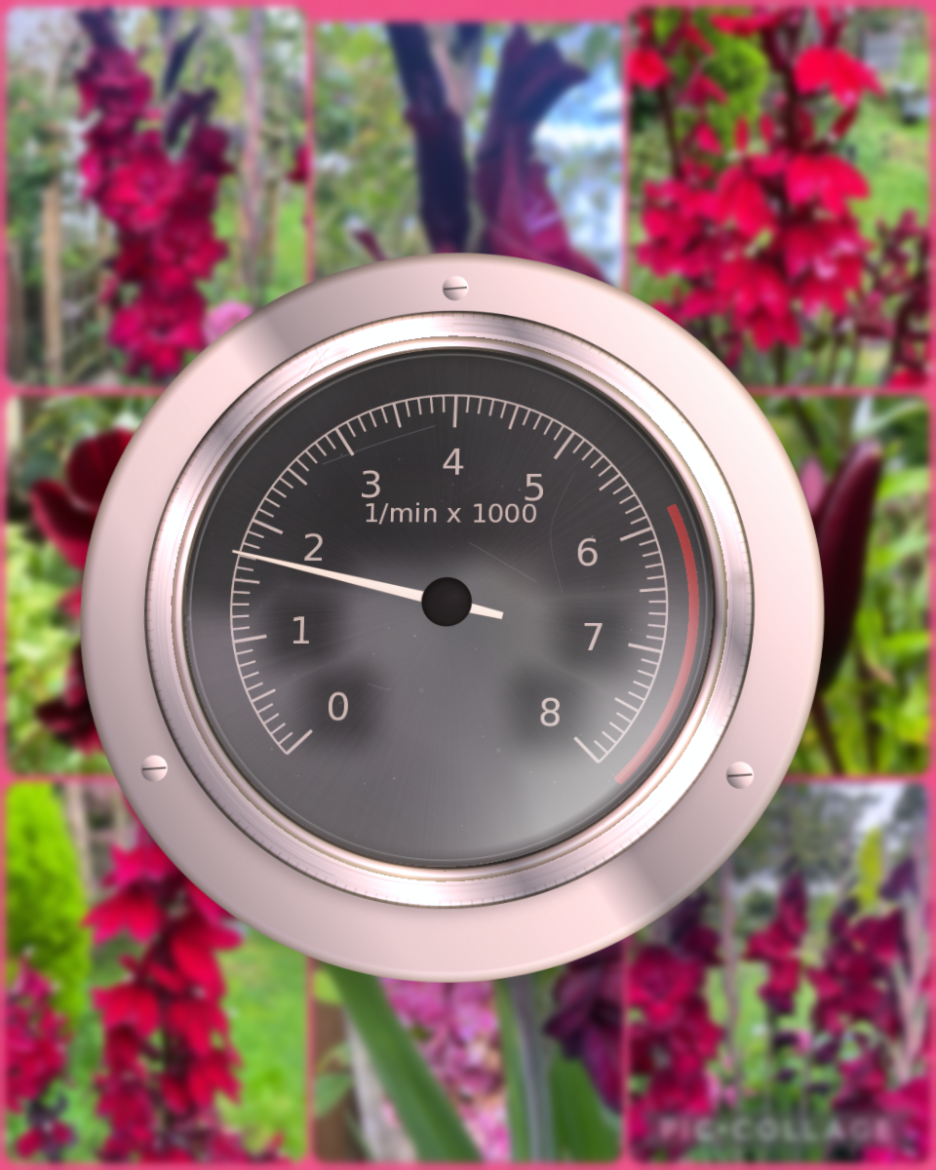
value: 1700
